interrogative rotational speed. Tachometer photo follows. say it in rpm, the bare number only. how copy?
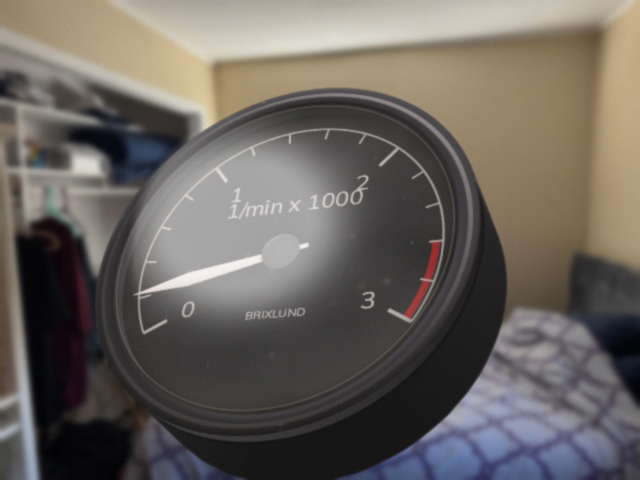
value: 200
